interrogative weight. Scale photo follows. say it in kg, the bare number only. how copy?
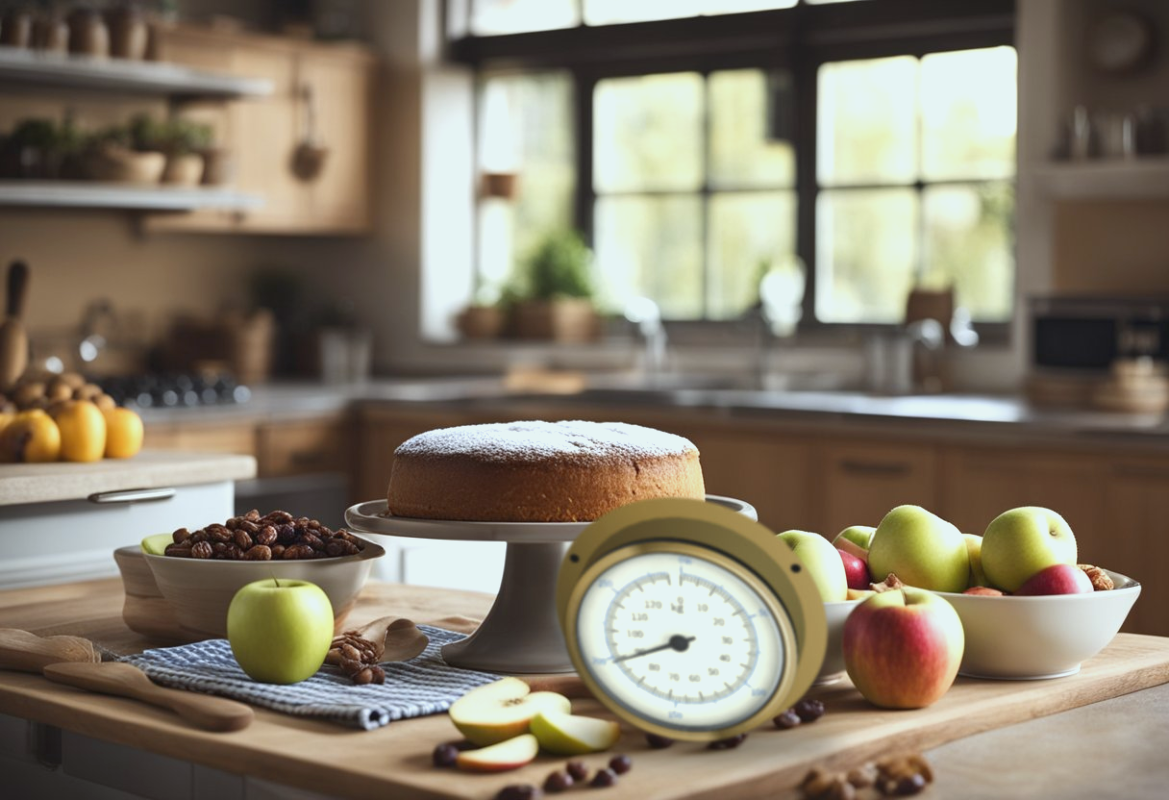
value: 90
